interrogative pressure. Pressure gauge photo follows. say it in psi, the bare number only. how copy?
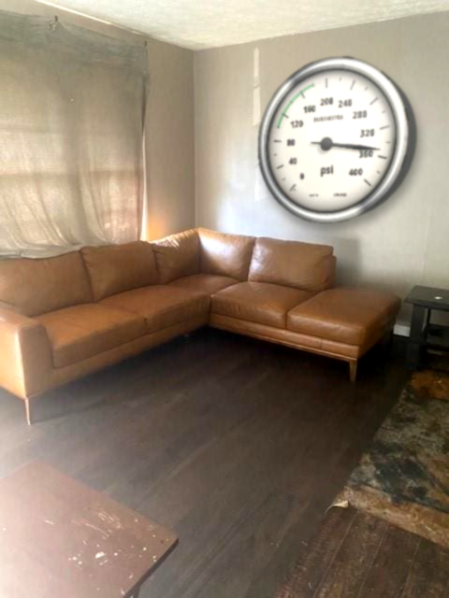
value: 350
